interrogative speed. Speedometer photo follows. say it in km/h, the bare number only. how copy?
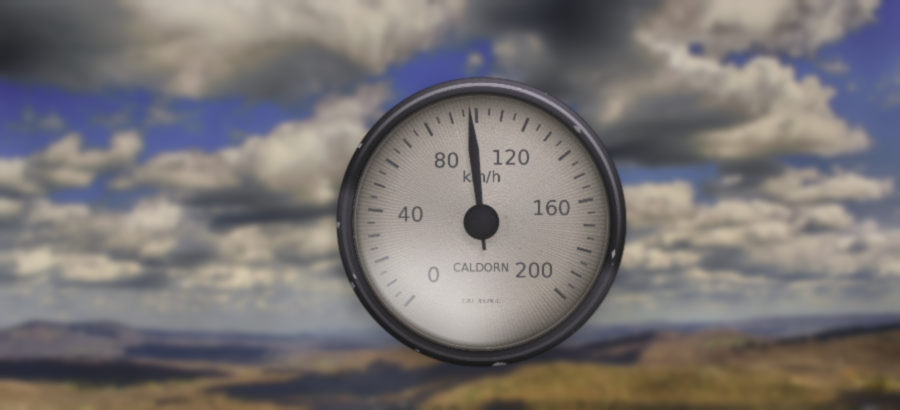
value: 97.5
